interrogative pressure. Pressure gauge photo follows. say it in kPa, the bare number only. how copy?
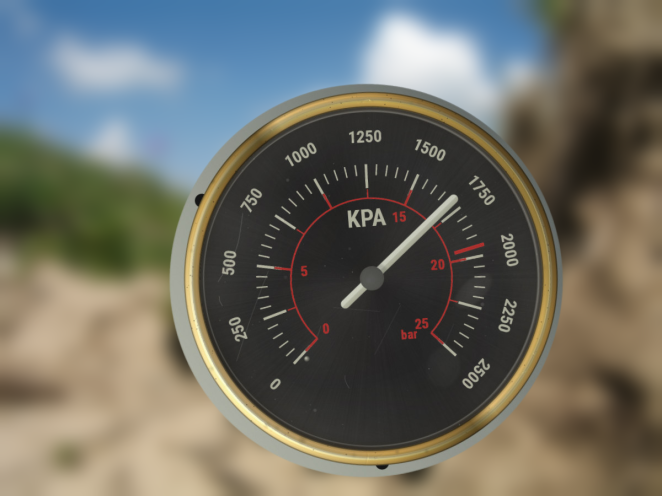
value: 1700
